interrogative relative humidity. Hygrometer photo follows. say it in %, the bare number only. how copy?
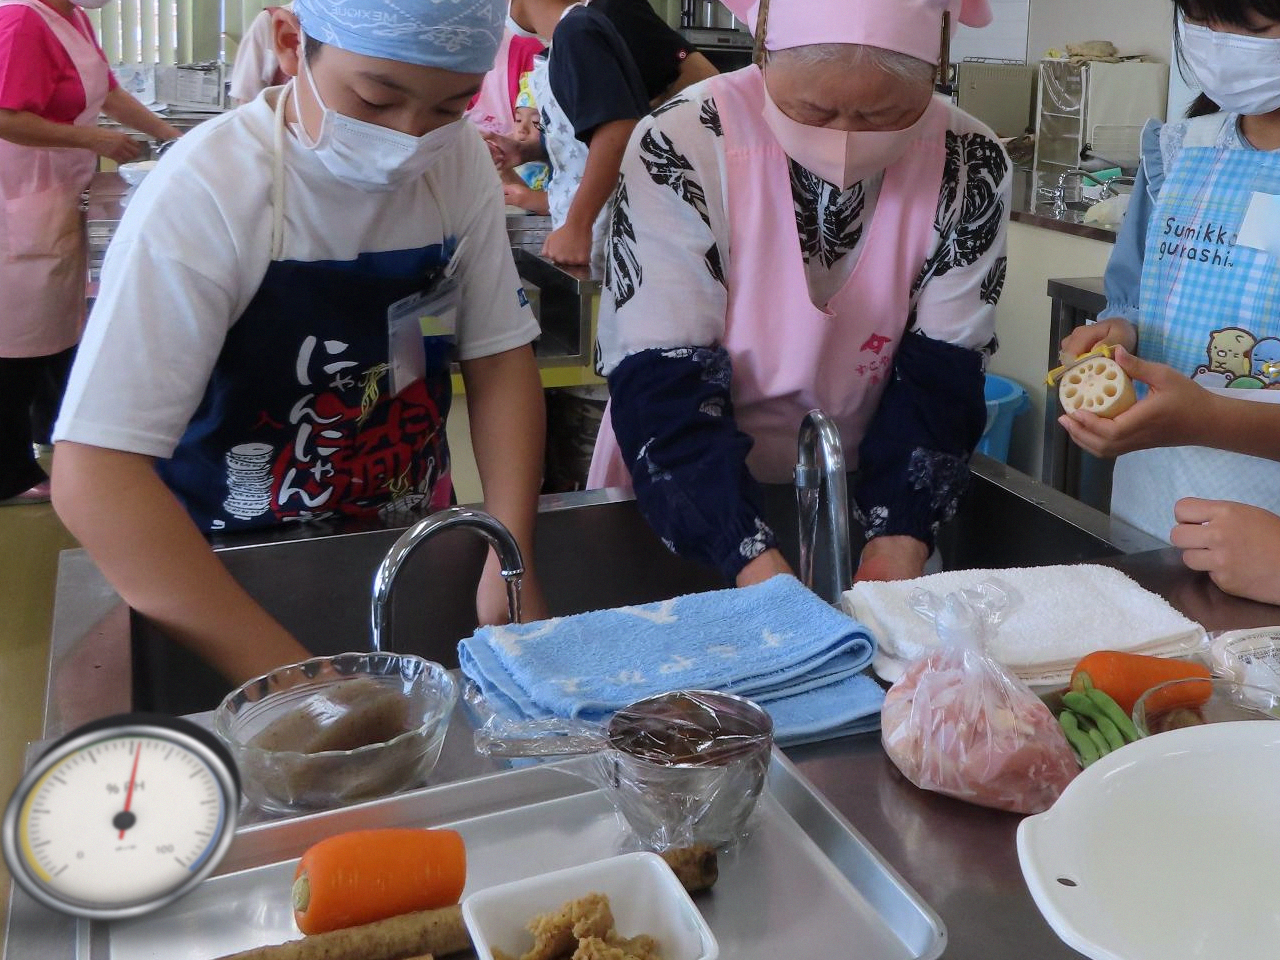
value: 52
